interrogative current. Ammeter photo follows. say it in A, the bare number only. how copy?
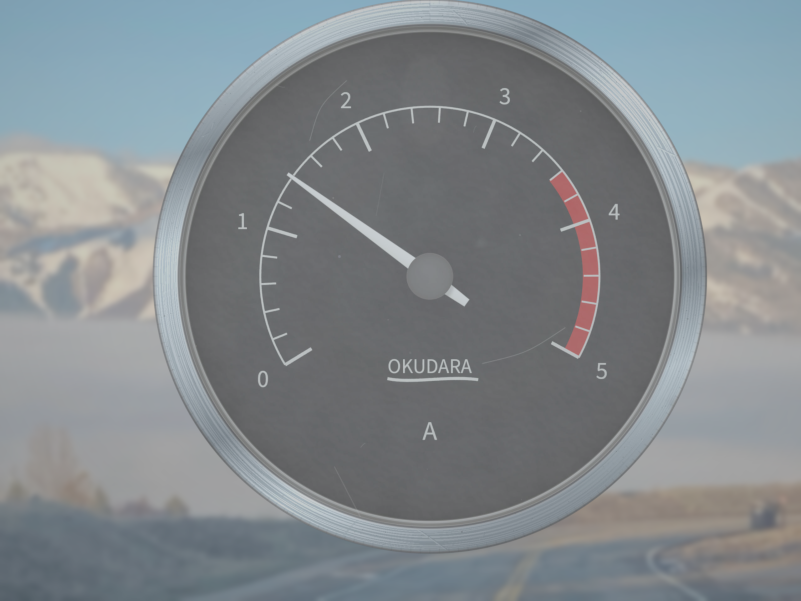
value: 1.4
